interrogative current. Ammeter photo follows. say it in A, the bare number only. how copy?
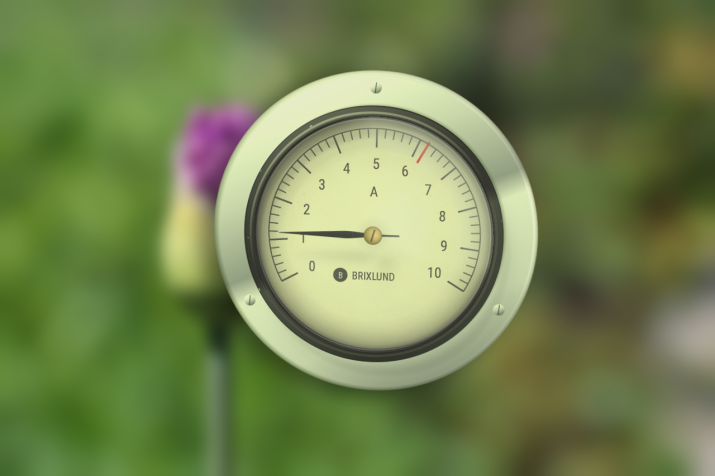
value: 1.2
